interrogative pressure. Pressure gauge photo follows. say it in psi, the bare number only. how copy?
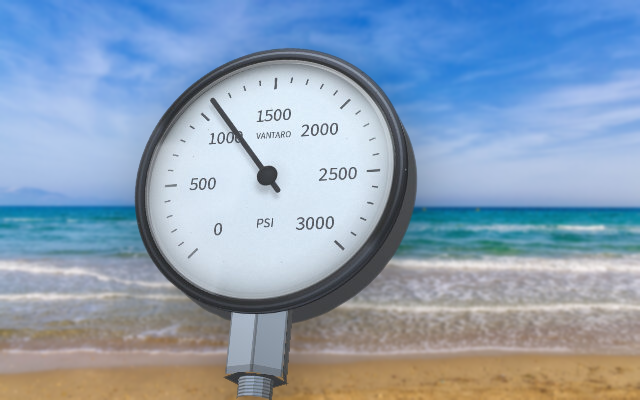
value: 1100
